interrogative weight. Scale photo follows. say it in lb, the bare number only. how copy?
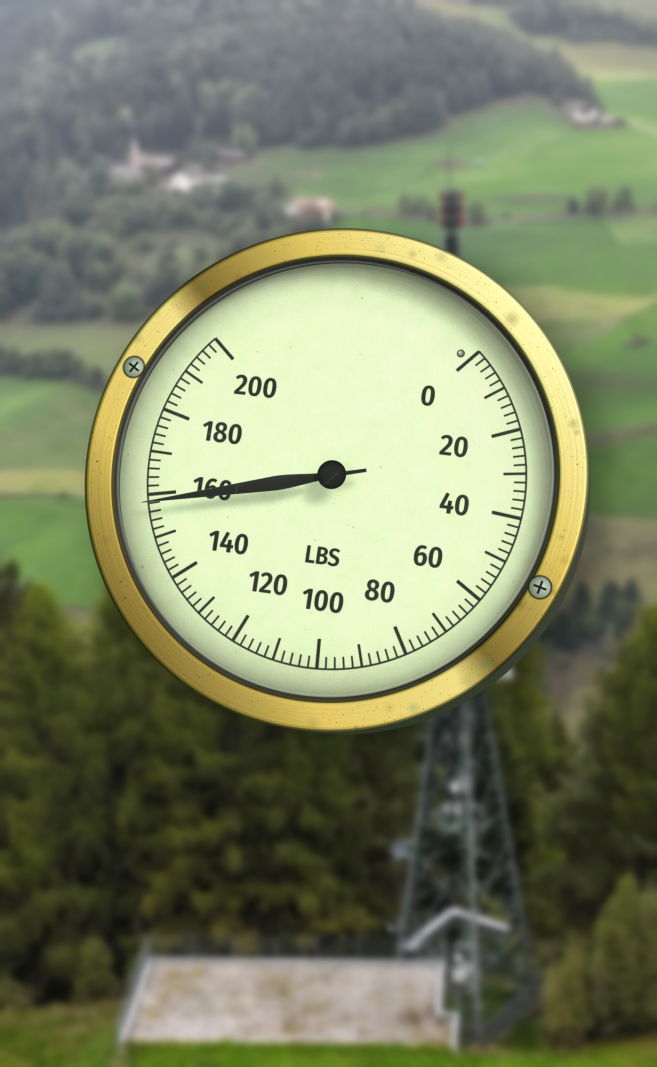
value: 158
